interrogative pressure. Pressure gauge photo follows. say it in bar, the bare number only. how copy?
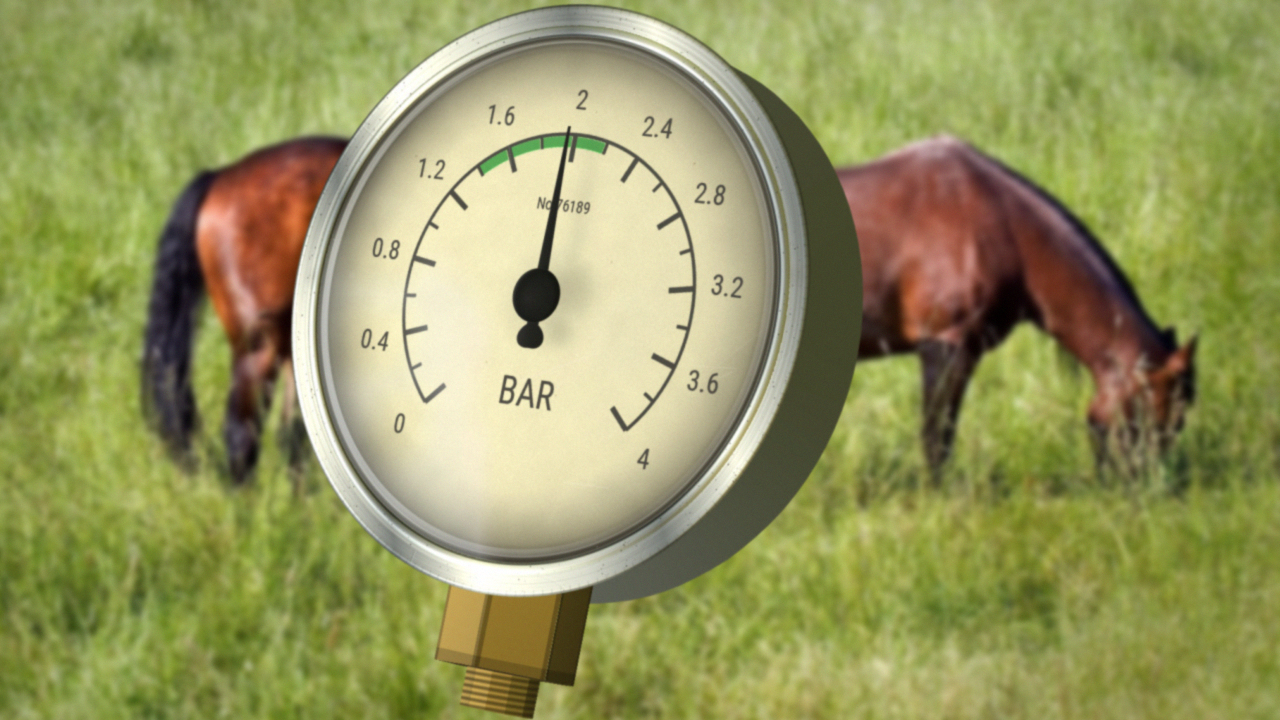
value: 2
